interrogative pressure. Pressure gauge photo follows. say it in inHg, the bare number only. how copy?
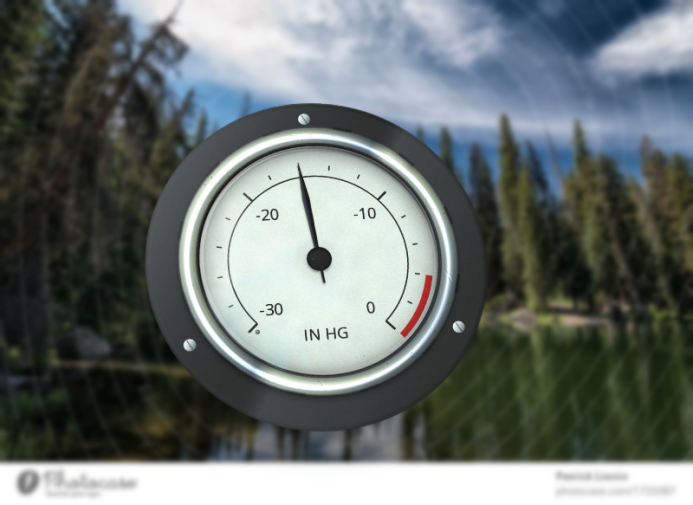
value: -16
